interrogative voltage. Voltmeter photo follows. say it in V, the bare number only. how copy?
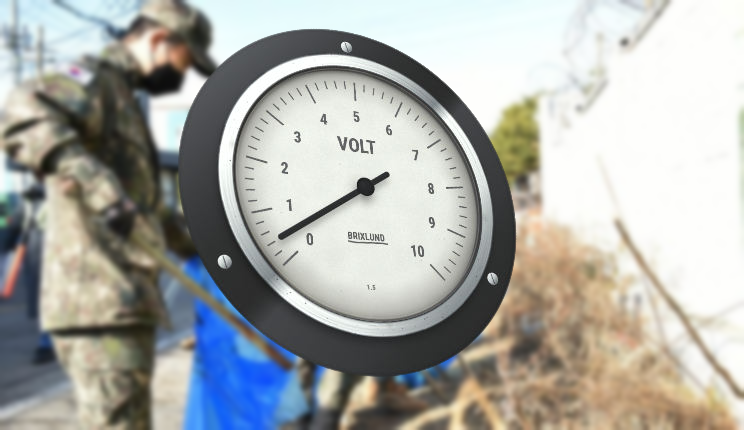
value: 0.4
